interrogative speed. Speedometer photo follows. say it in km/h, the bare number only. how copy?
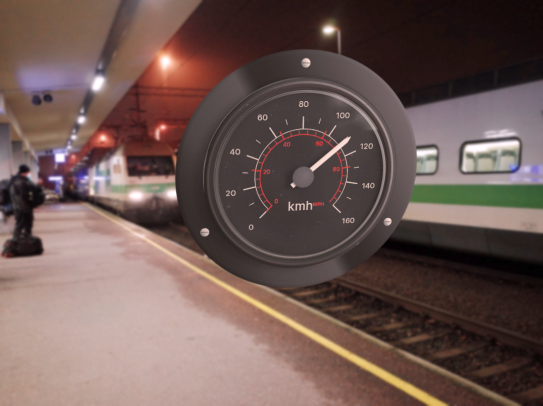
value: 110
